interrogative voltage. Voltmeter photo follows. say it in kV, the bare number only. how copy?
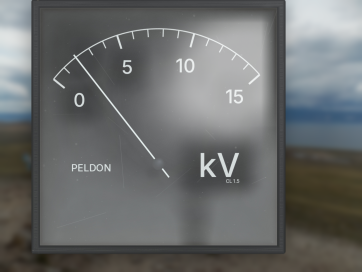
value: 2
